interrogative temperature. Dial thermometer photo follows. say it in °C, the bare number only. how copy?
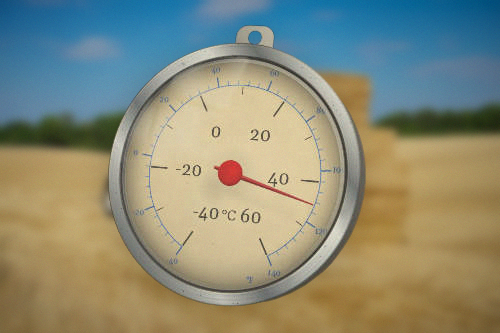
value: 45
